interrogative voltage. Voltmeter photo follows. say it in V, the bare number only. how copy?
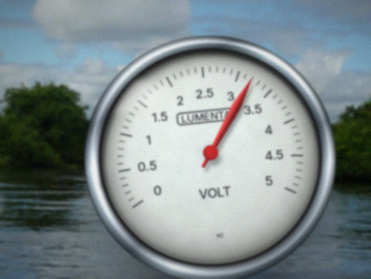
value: 3.2
